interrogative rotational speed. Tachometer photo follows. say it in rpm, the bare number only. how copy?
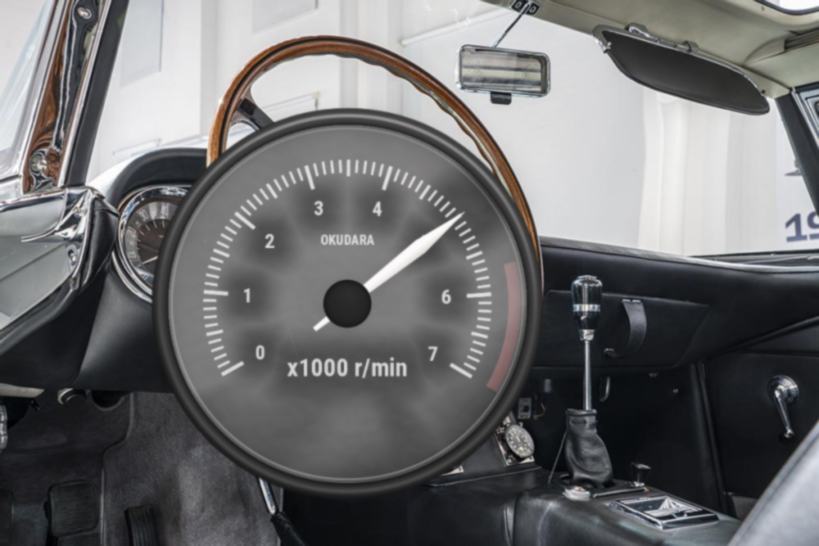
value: 5000
